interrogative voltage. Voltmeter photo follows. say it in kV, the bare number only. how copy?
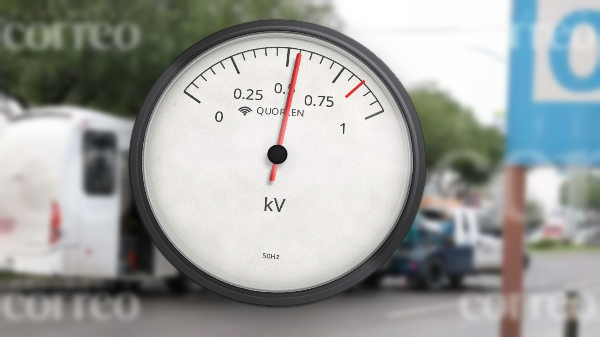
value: 0.55
